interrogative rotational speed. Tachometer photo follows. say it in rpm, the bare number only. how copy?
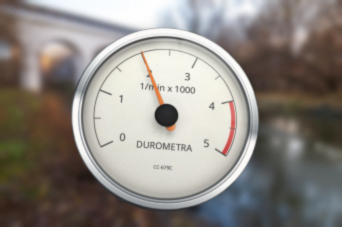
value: 2000
